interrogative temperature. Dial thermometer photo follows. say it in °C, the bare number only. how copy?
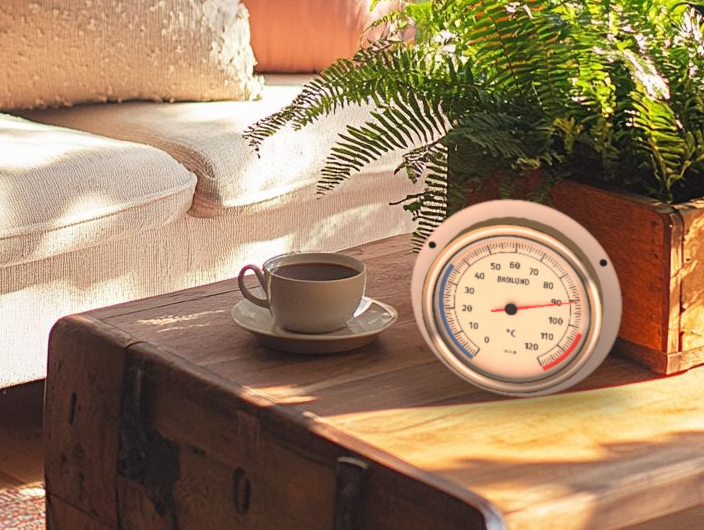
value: 90
